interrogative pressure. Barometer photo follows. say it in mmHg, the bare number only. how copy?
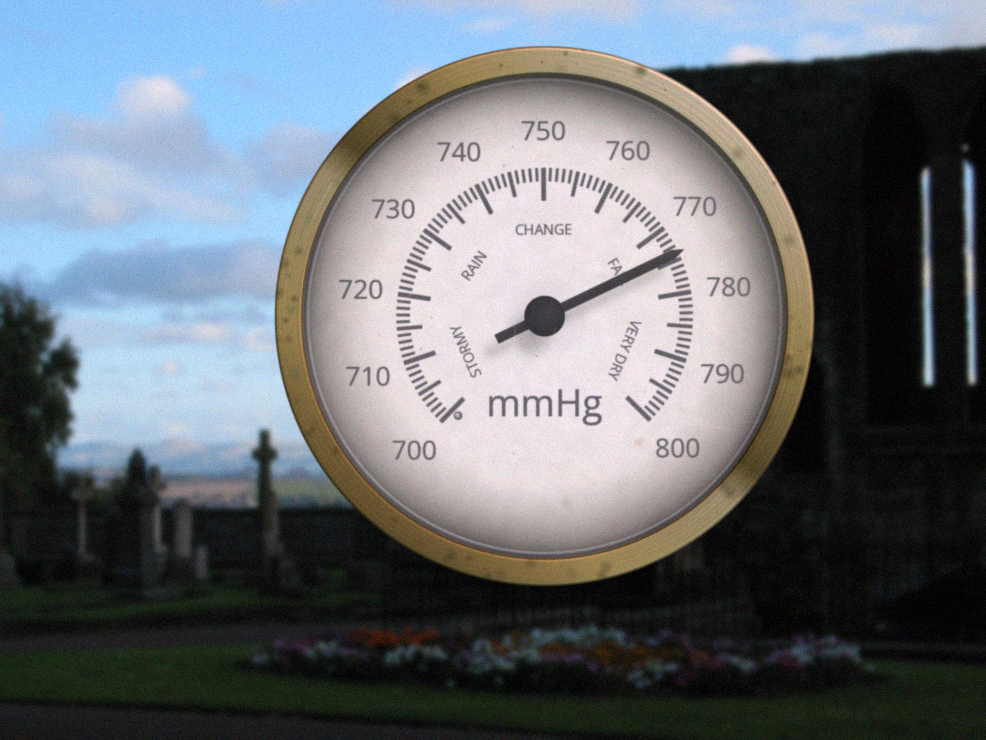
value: 774
